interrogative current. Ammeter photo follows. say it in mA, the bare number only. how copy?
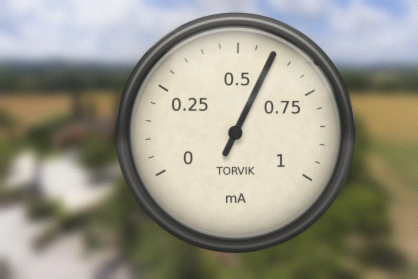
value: 0.6
